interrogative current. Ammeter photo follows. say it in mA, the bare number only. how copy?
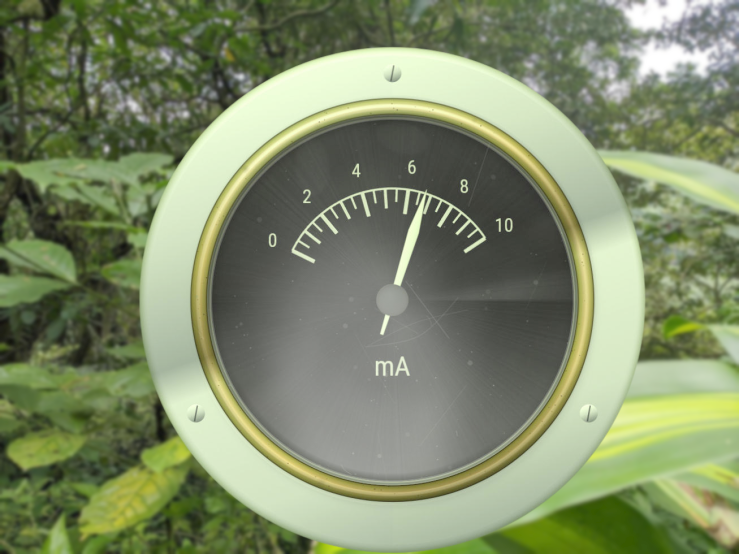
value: 6.75
